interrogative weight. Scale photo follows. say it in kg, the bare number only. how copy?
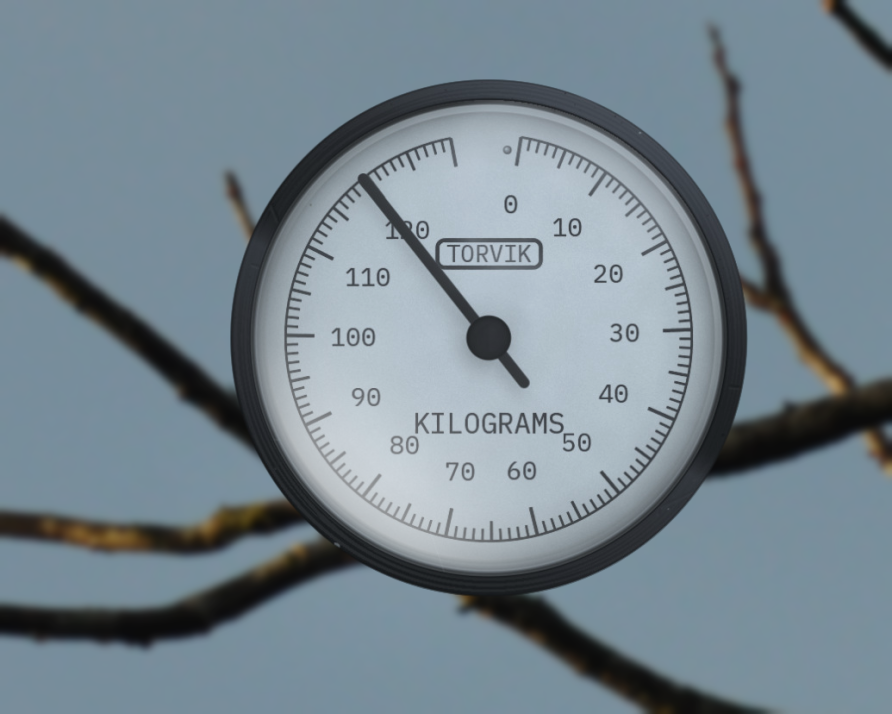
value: 119.5
